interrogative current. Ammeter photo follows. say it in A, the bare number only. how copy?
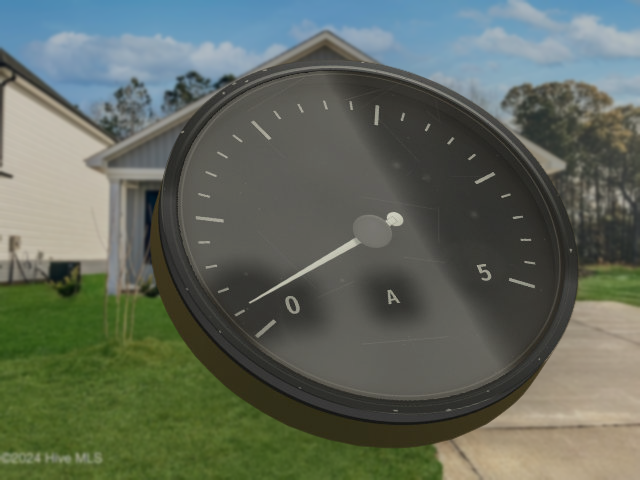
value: 0.2
